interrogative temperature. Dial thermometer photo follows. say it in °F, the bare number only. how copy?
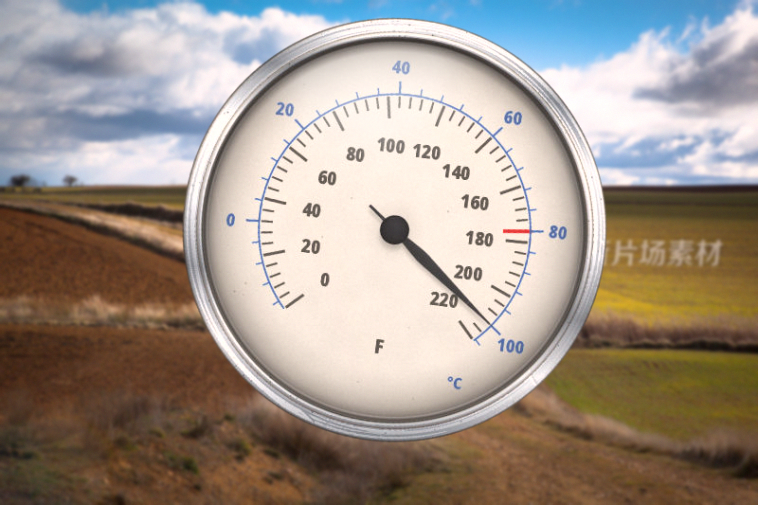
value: 212
